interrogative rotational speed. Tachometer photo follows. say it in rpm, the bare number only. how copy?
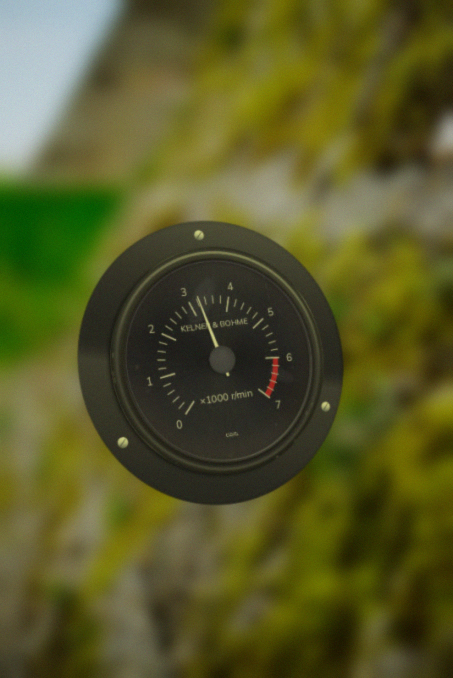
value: 3200
